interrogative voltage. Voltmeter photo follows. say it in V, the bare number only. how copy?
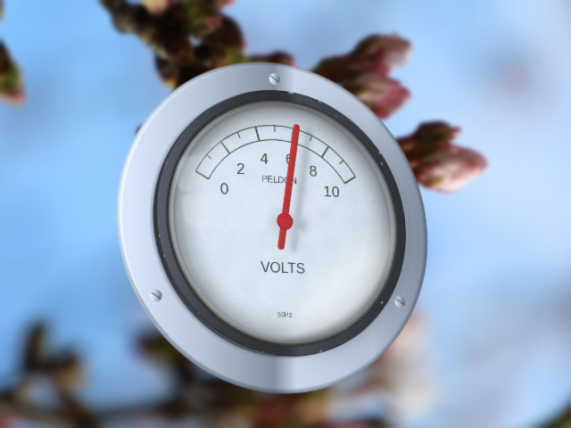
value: 6
